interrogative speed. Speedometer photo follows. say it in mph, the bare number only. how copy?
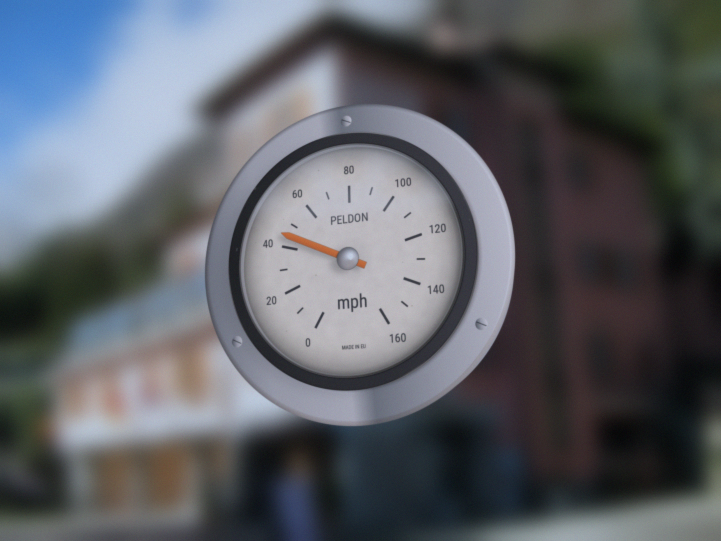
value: 45
